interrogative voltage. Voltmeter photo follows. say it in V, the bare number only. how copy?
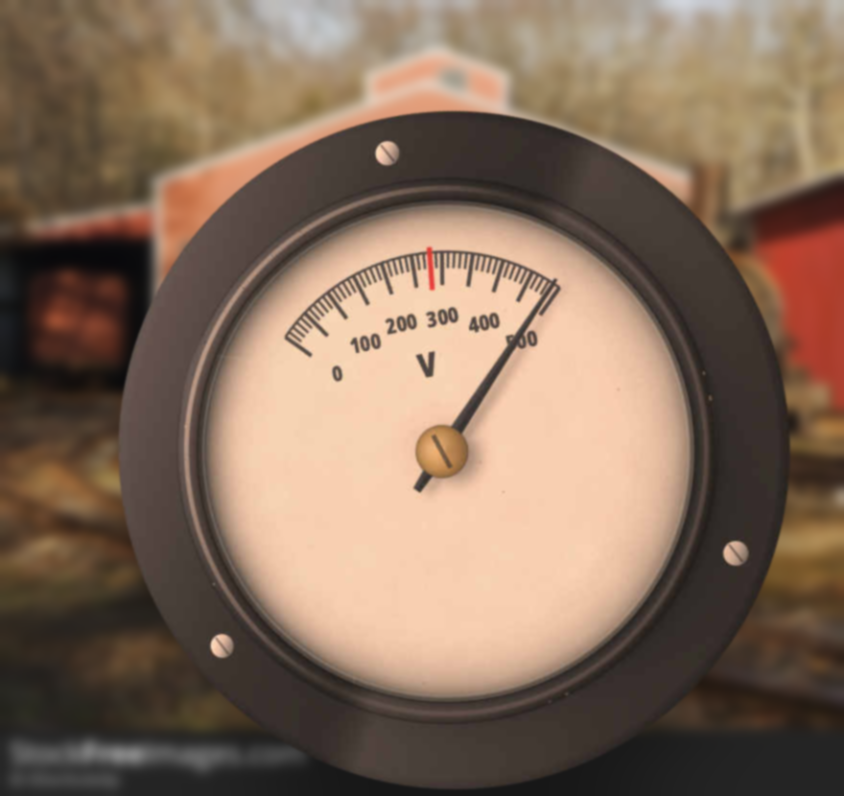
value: 490
